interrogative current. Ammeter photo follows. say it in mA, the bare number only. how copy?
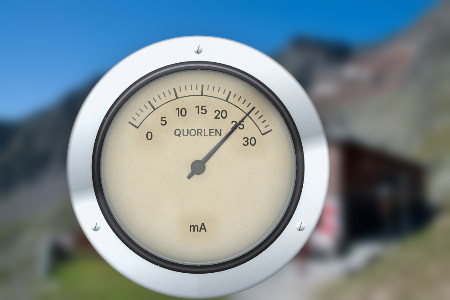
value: 25
